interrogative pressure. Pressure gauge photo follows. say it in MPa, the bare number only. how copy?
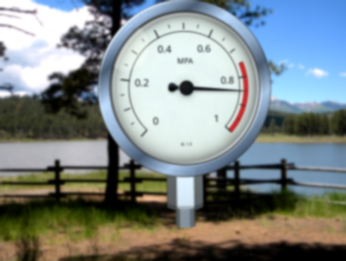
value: 0.85
